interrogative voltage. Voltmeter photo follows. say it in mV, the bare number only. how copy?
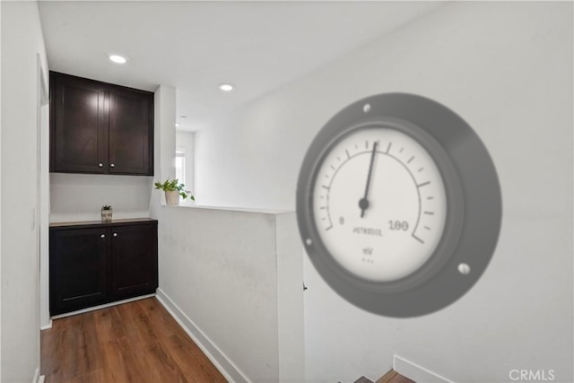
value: 55
